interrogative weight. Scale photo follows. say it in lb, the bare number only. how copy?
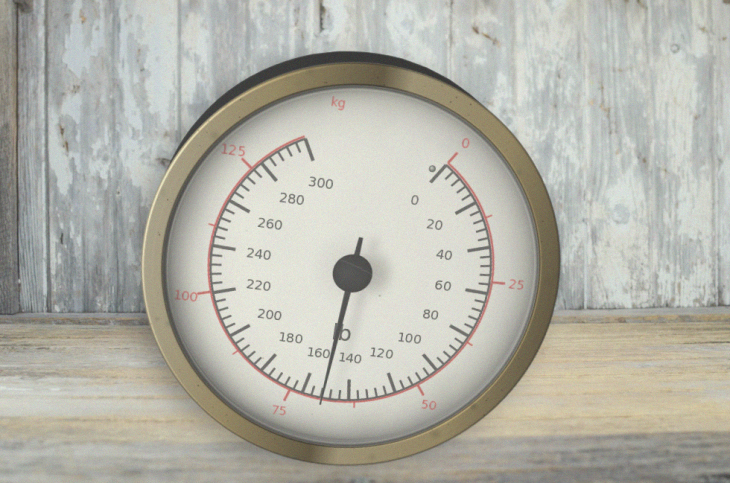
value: 152
